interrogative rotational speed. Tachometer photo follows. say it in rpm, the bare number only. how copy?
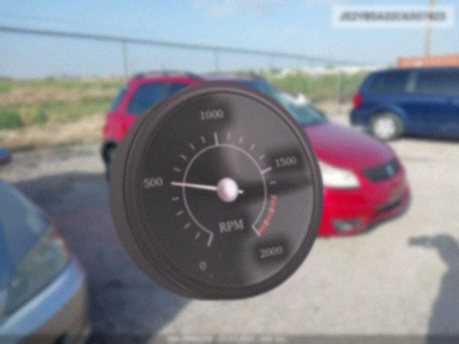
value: 500
